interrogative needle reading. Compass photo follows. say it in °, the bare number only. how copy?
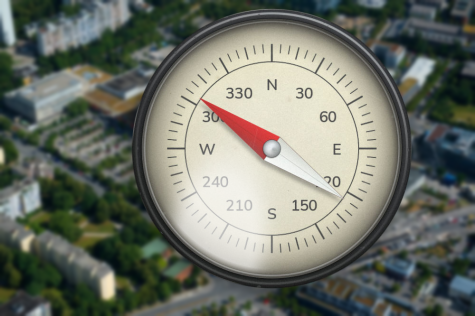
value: 305
